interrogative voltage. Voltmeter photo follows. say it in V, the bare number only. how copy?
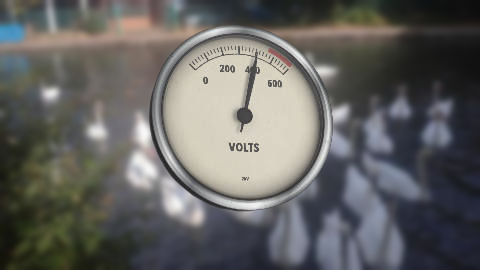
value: 400
